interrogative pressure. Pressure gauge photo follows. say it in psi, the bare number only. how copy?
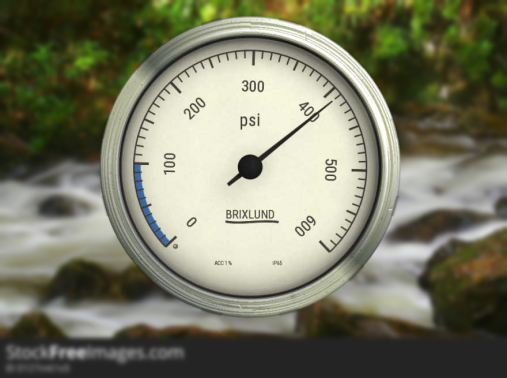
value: 410
